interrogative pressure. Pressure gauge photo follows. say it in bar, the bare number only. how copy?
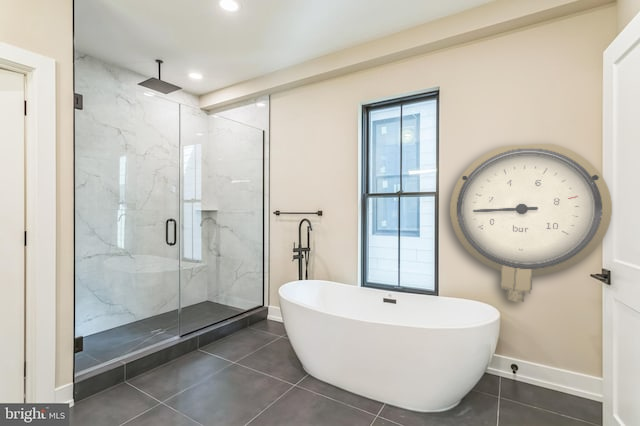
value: 1
